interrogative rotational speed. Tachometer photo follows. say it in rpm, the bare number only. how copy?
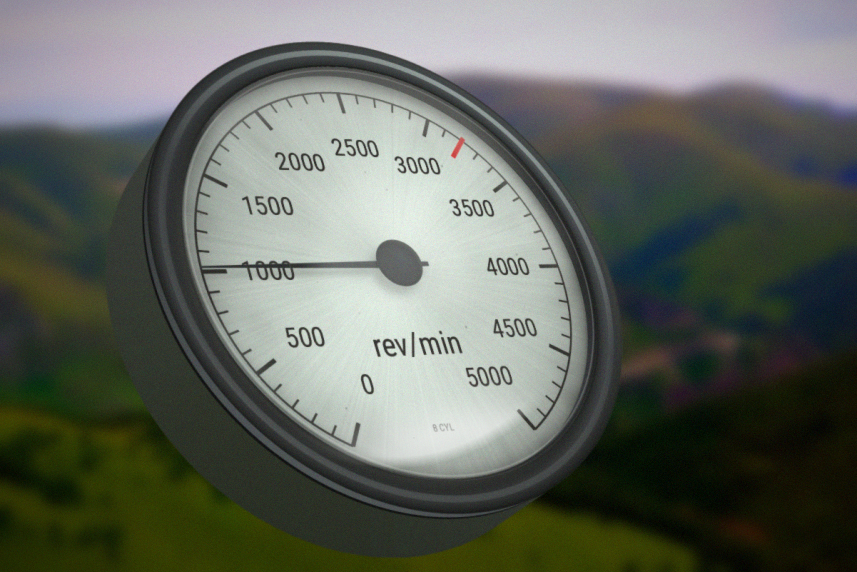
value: 1000
